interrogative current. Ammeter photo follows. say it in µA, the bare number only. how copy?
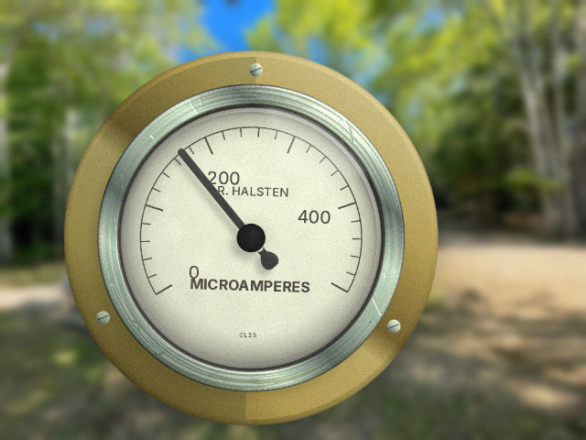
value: 170
